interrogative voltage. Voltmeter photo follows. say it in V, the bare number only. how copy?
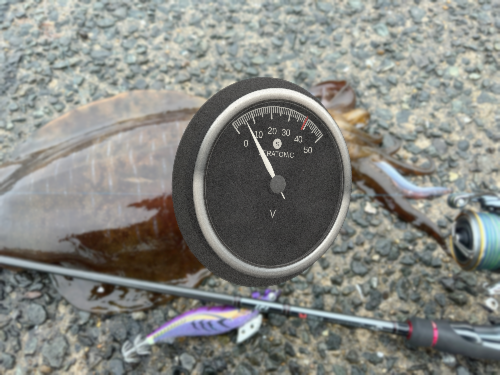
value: 5
